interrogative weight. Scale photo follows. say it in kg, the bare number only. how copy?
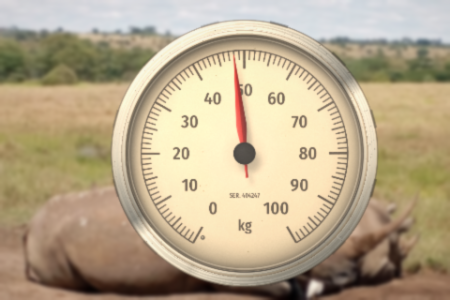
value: 48
